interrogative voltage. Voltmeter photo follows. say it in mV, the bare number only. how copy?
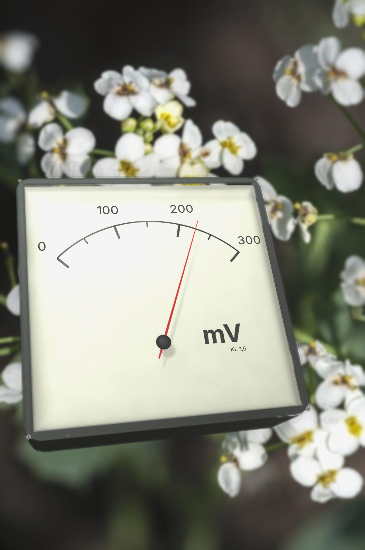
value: 225
